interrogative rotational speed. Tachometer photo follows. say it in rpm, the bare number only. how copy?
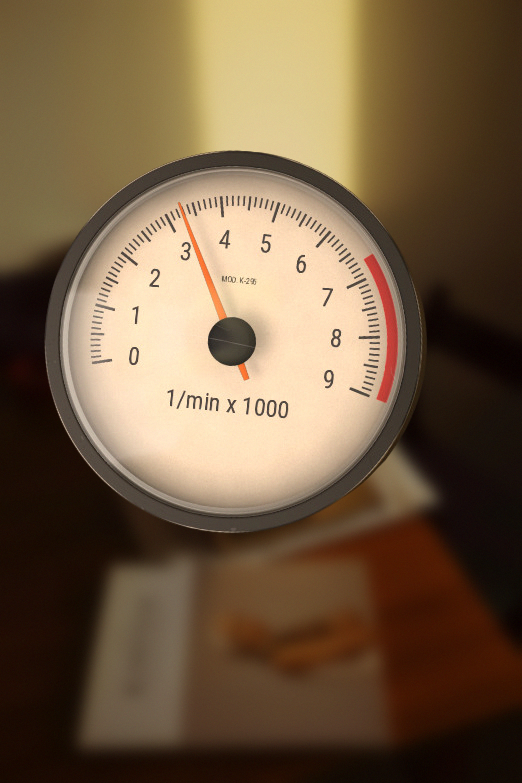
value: 3300
